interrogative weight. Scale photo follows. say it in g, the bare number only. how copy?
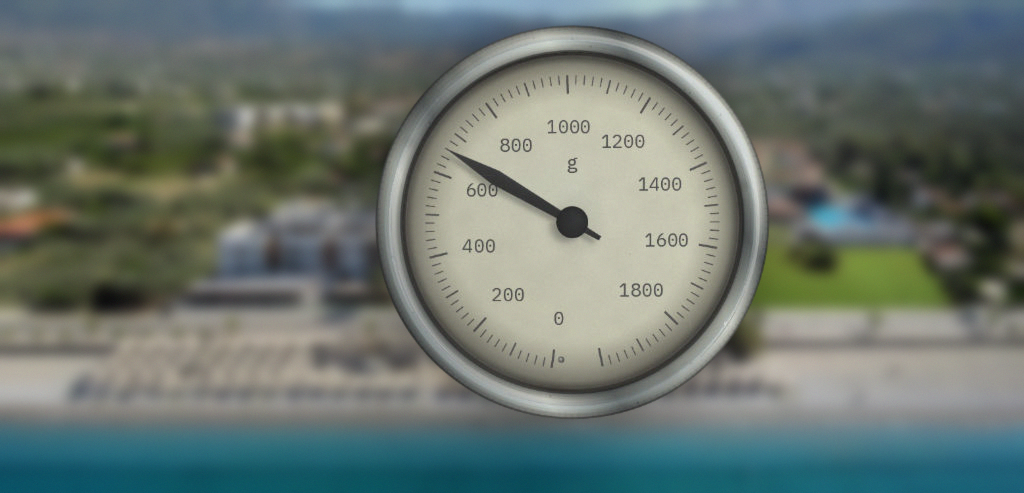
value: 660
